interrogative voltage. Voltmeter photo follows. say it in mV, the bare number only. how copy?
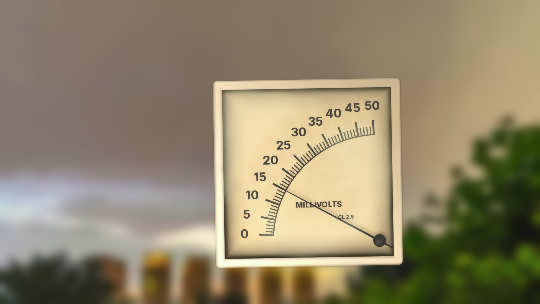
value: 15
